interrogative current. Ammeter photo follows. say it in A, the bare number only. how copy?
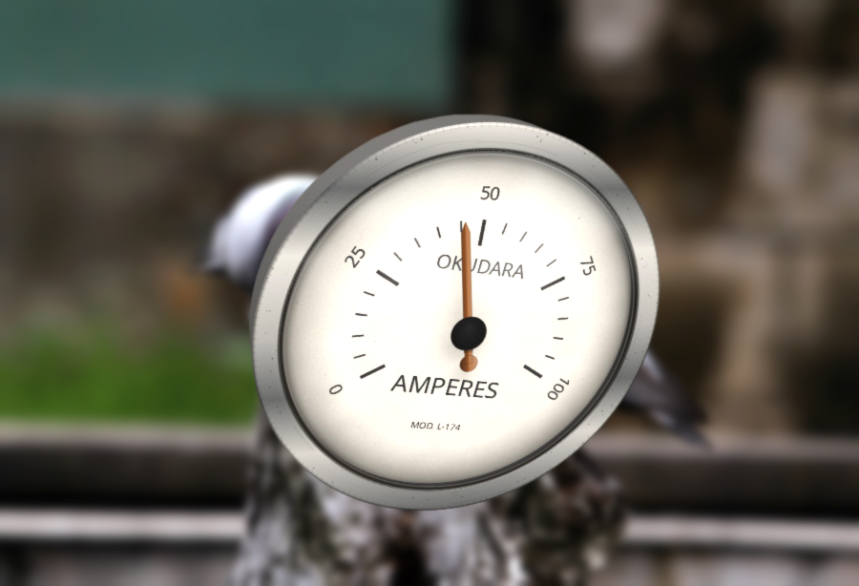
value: 45
